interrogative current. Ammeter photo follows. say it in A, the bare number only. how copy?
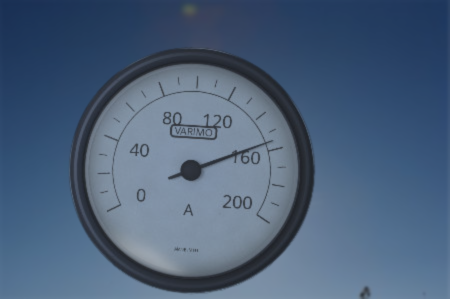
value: 155
